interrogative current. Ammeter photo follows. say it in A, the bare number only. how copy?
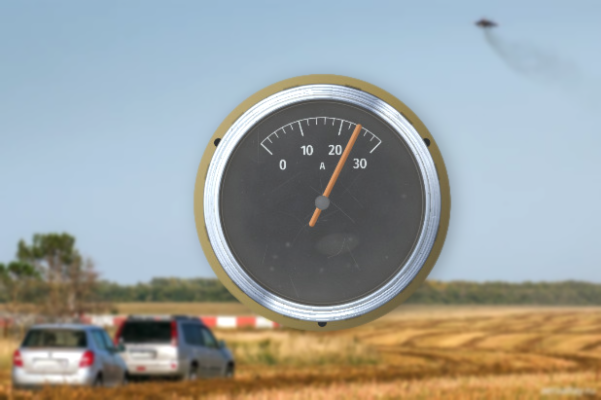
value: 24
